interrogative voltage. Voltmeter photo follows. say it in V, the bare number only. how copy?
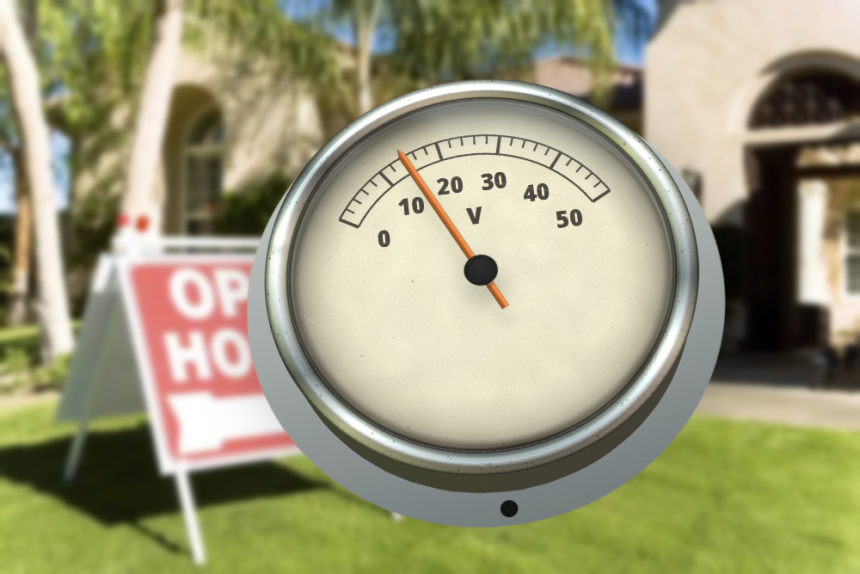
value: 14
